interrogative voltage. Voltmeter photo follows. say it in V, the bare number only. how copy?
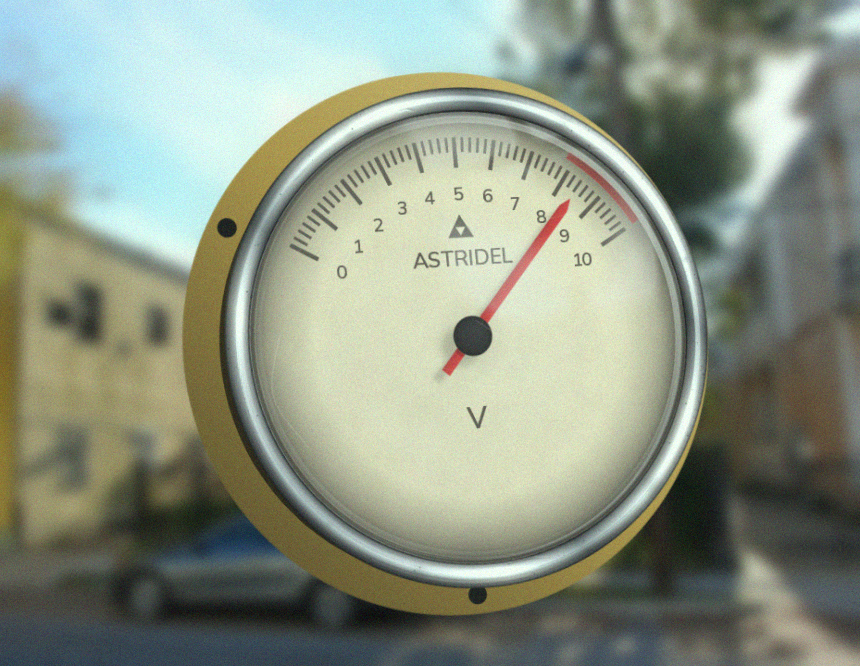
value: 8.4
